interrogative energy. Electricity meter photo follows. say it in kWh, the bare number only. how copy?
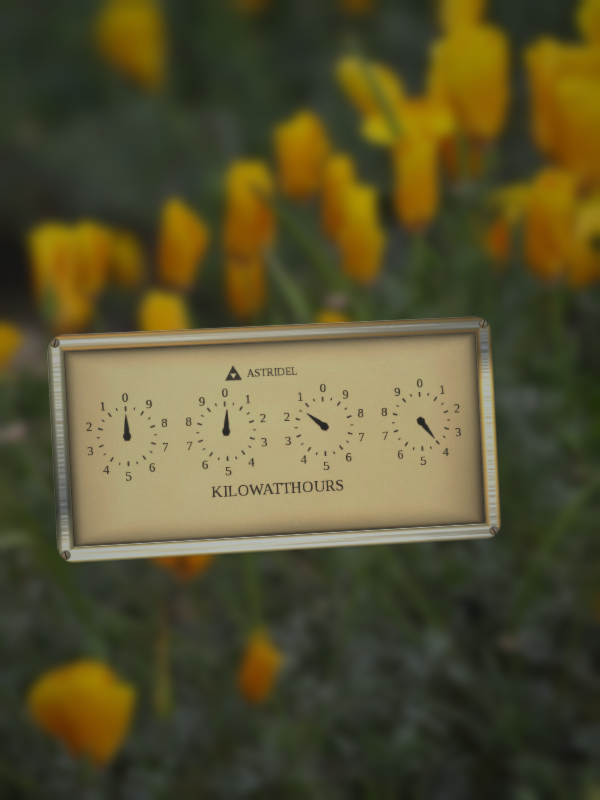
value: 14
